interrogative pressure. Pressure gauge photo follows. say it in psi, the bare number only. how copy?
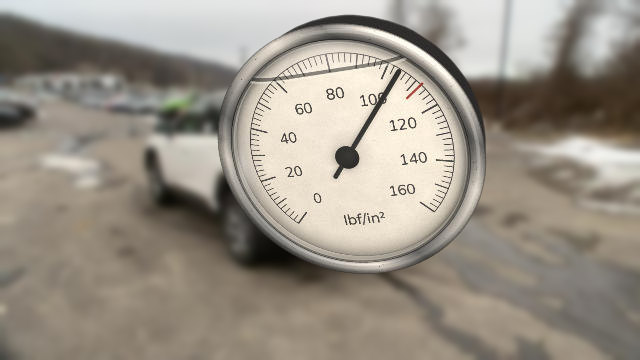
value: 104
